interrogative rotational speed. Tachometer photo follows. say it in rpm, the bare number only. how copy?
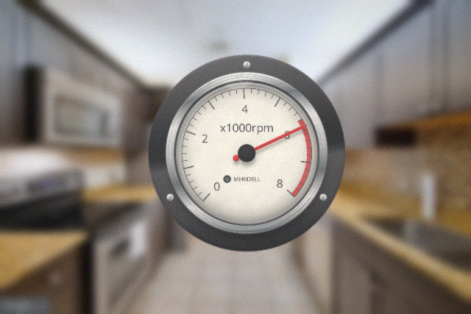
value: 6000
